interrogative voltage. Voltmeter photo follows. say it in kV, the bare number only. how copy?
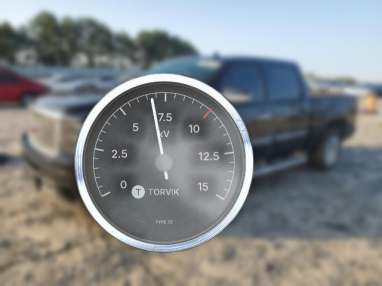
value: 6.75
